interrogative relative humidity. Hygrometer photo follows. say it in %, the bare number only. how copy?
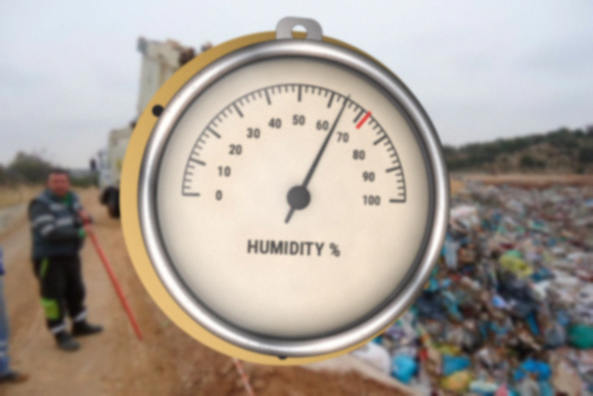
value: 64
